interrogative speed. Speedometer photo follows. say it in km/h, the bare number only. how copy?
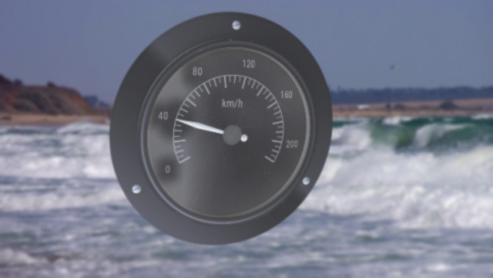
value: 40
